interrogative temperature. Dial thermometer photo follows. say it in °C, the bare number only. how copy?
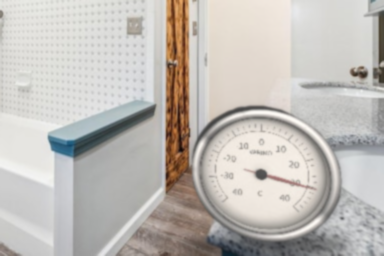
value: 30
